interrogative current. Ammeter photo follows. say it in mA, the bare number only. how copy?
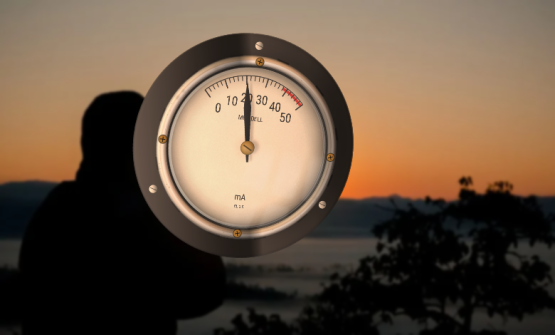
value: 20
